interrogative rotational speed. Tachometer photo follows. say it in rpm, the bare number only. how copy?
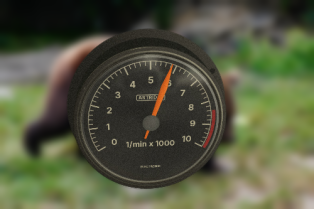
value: 5800
